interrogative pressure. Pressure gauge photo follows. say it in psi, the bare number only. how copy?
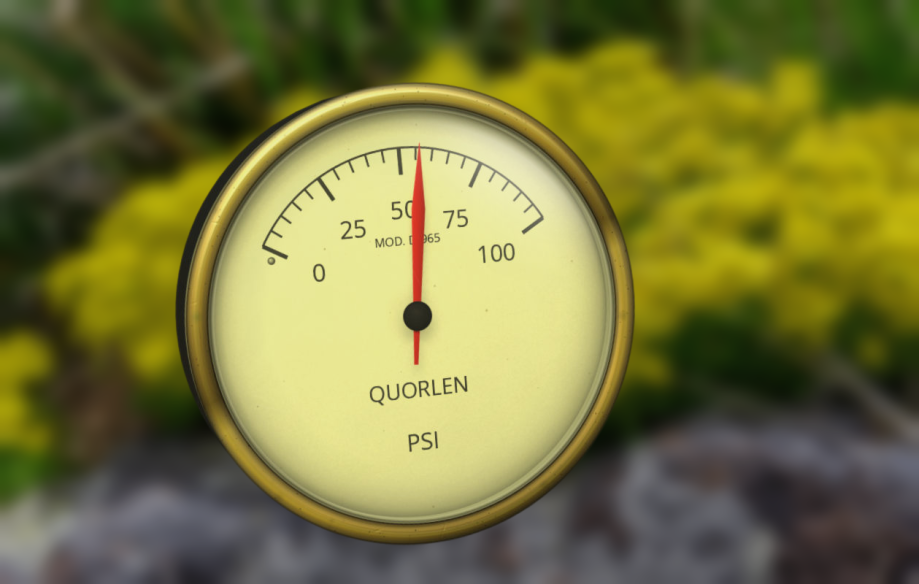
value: 55
